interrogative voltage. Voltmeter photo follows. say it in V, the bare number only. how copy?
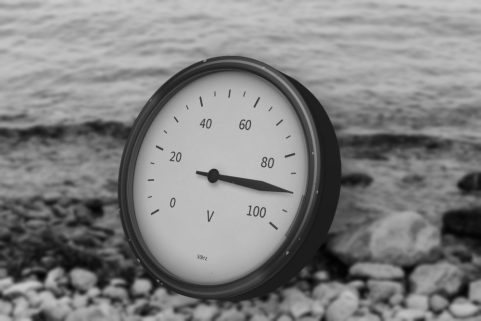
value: 90
